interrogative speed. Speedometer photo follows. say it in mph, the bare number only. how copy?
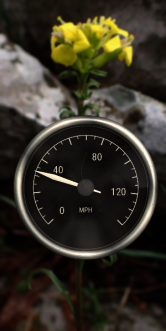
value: 32.5
